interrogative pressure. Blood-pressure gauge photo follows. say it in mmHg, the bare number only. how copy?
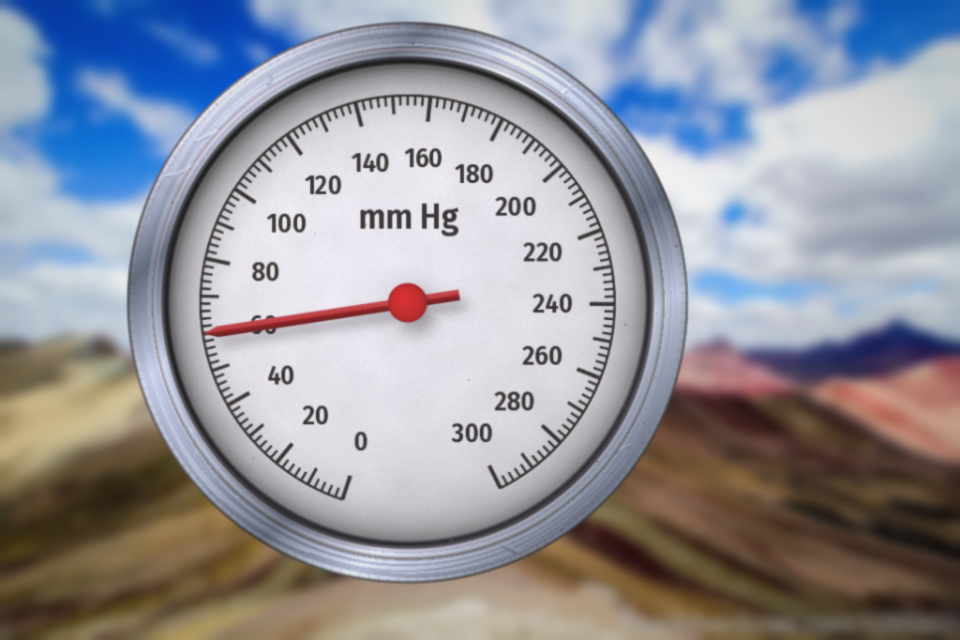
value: 60
